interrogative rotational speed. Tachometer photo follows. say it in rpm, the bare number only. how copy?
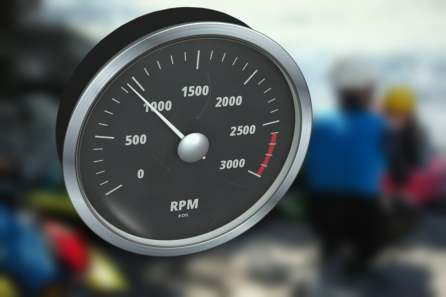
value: 950
